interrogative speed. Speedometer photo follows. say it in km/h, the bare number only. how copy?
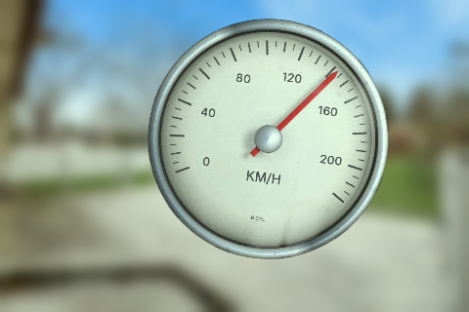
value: 142.5
